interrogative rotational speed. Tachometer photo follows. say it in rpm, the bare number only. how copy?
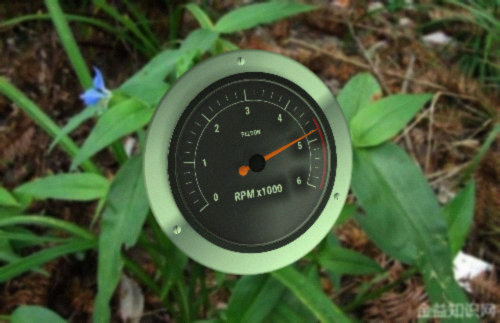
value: 4800
